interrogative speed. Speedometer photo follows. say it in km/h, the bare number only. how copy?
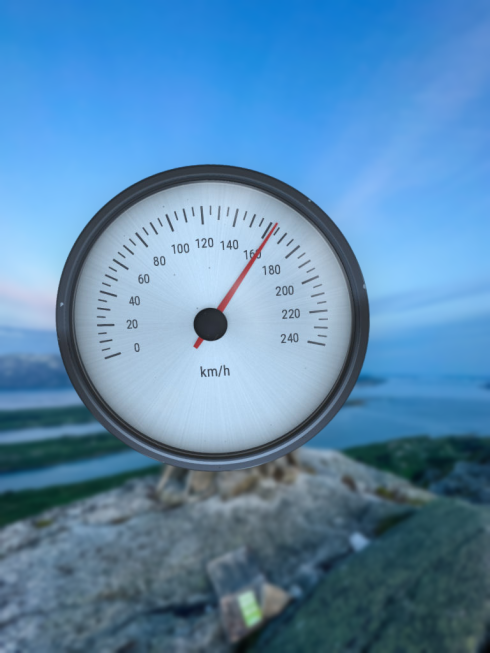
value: 162.5
